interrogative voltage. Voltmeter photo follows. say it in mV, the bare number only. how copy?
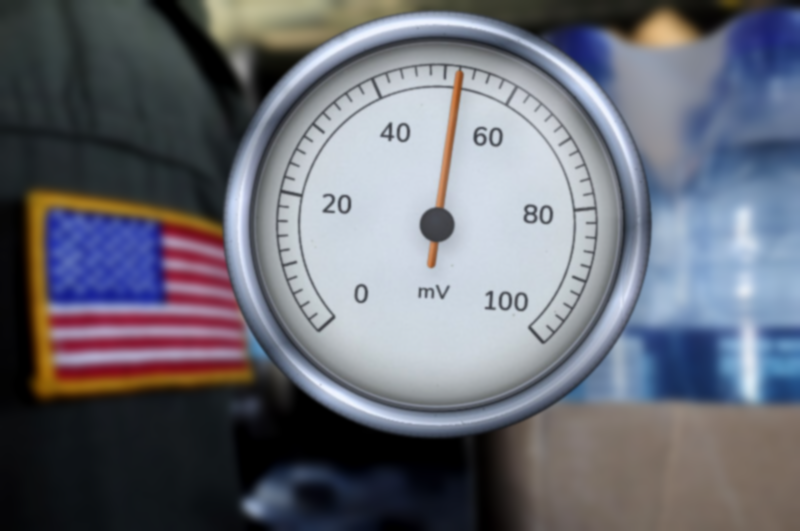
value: 52
